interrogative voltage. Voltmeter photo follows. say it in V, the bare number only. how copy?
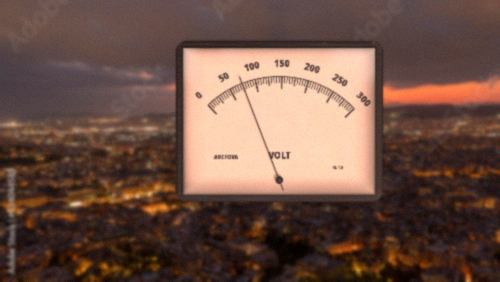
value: 75
